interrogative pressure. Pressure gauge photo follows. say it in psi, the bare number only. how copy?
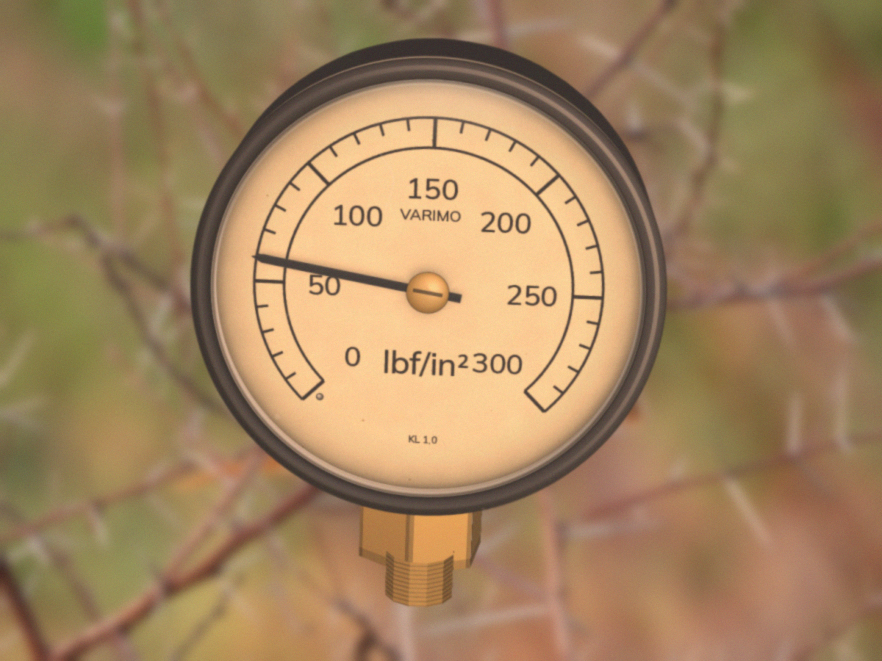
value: 60
